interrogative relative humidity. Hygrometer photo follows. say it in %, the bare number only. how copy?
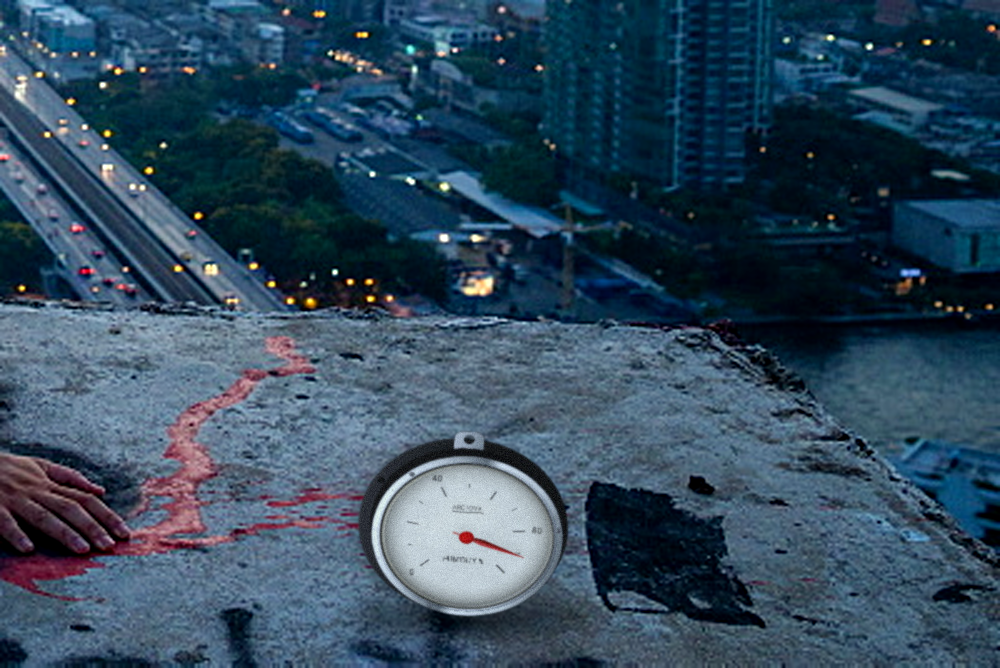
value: 90
